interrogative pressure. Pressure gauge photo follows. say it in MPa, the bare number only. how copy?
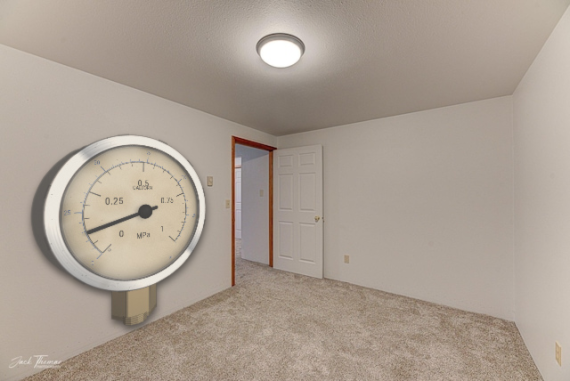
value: 0.1
